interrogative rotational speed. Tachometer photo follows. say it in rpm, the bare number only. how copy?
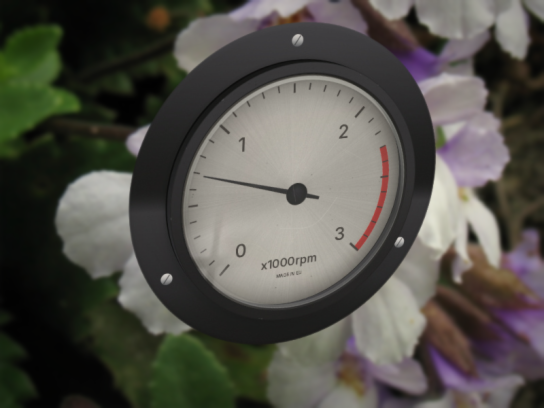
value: 700
